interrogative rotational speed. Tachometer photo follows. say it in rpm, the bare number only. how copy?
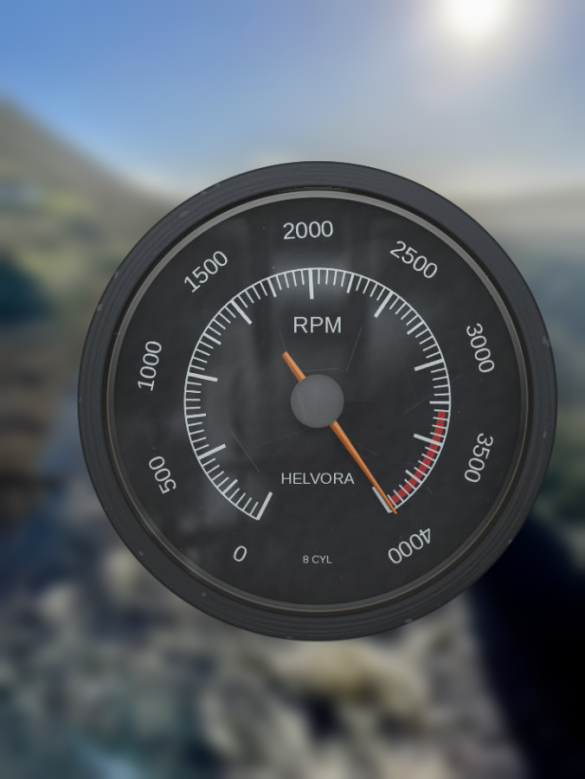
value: 3975
